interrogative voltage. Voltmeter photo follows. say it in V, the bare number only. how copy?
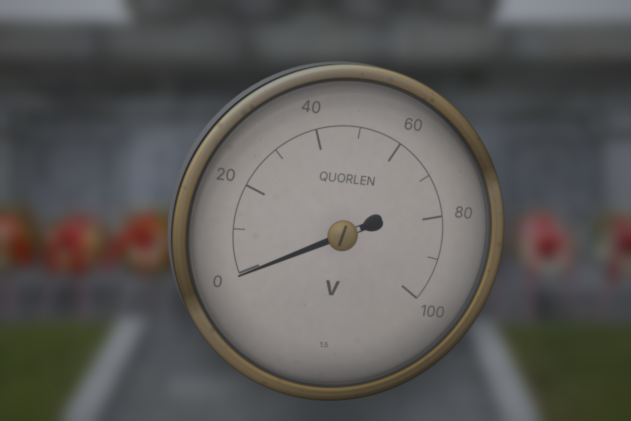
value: 0
